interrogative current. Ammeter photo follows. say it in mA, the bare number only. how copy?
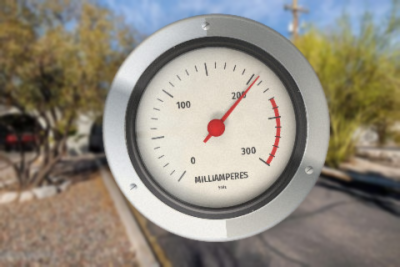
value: 205
